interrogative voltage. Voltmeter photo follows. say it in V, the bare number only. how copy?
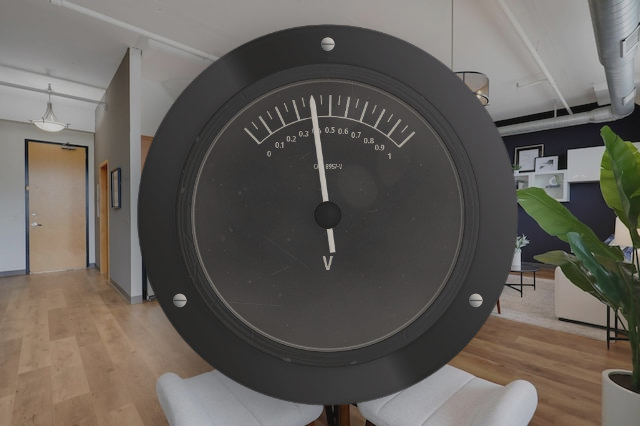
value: 0.4
